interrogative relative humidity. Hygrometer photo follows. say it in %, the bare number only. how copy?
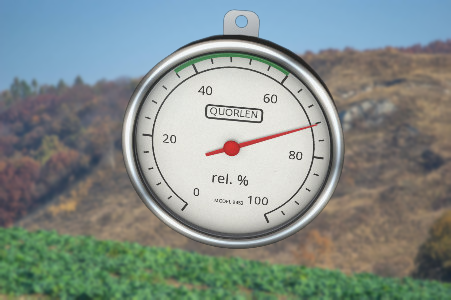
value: 72
